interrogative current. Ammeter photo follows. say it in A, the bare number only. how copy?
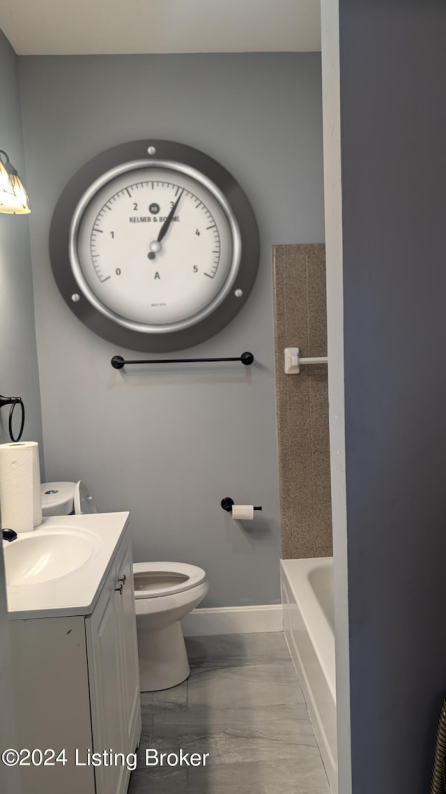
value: 3.1
